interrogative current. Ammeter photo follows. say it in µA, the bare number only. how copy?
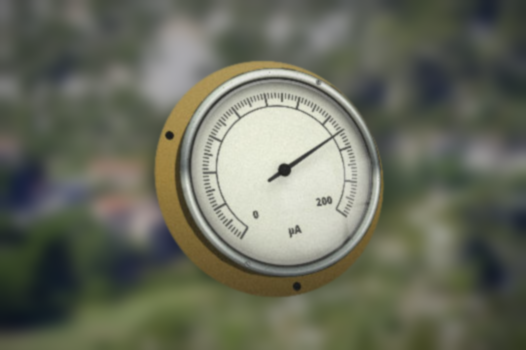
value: 150
